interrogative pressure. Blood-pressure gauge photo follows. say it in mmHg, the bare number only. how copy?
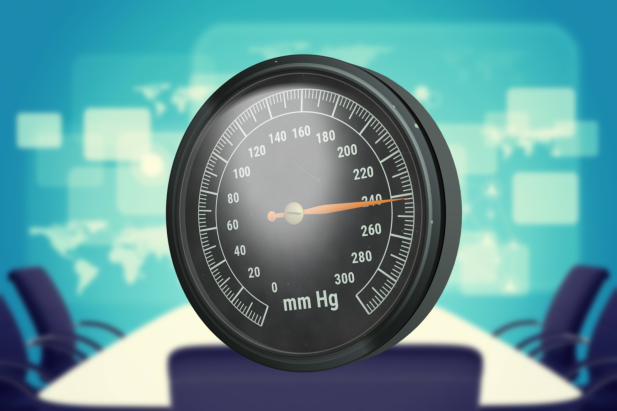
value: 242
